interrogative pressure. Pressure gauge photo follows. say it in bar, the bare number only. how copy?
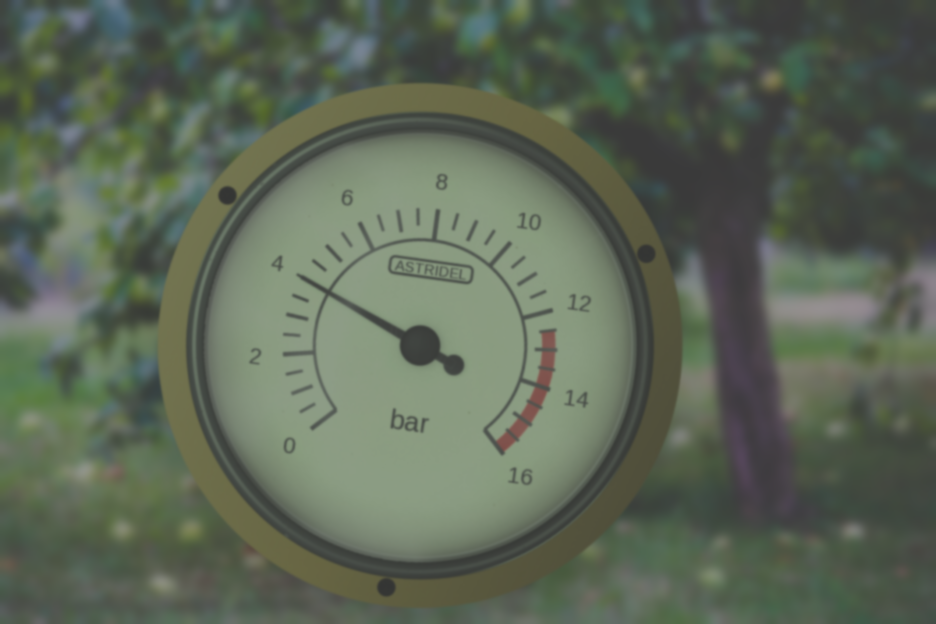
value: 4
